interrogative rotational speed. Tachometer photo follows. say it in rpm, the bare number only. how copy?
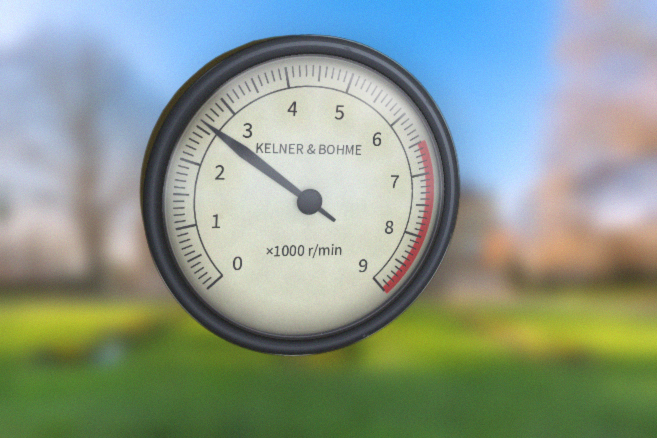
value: 2600
